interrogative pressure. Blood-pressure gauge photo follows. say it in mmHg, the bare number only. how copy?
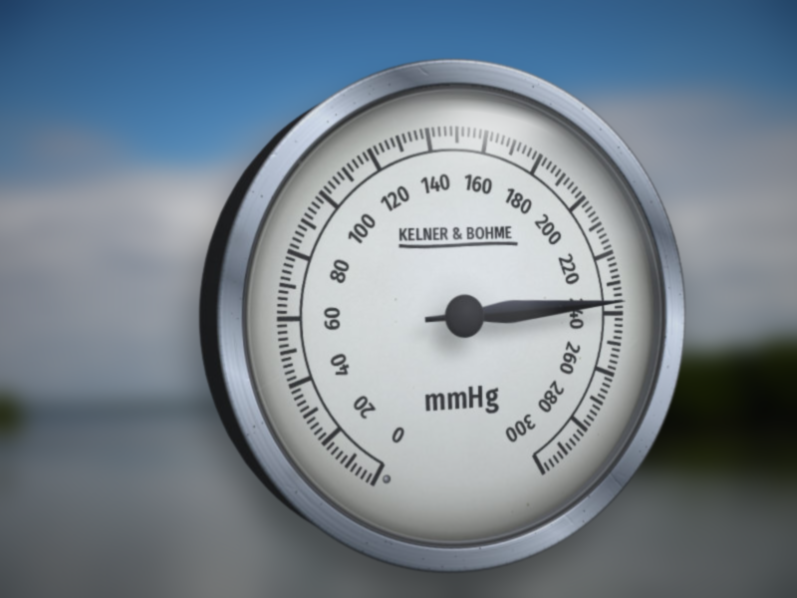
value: 236
